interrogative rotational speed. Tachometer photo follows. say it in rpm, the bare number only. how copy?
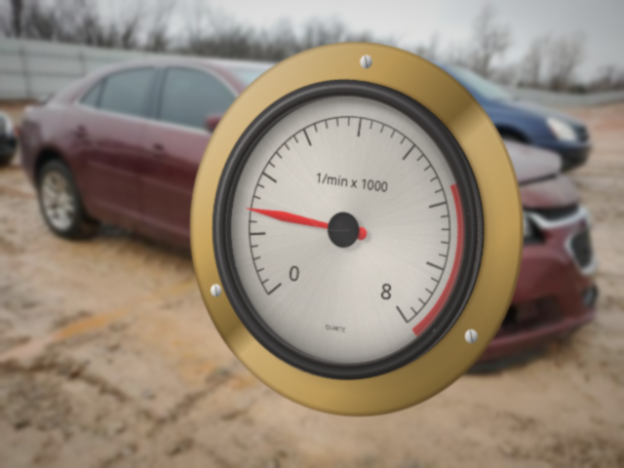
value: 1400
